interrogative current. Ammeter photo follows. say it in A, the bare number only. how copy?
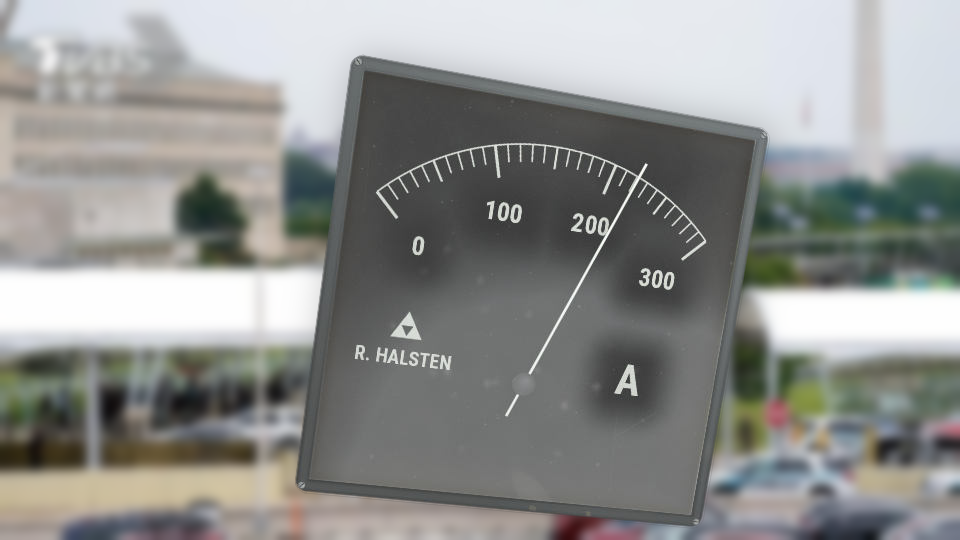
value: 220
